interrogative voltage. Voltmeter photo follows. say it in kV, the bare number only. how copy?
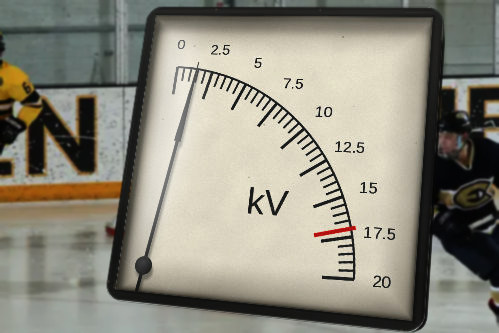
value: 1.5
